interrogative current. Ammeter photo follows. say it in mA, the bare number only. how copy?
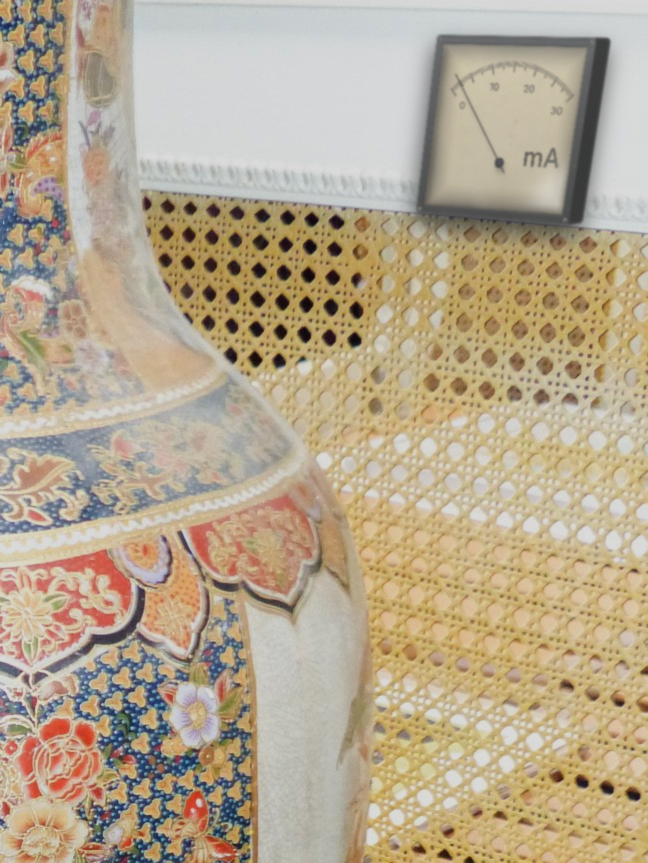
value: 2.5
